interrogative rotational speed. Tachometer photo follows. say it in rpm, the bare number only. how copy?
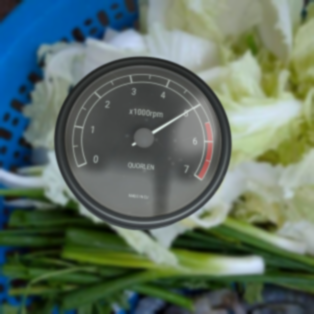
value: 5000
